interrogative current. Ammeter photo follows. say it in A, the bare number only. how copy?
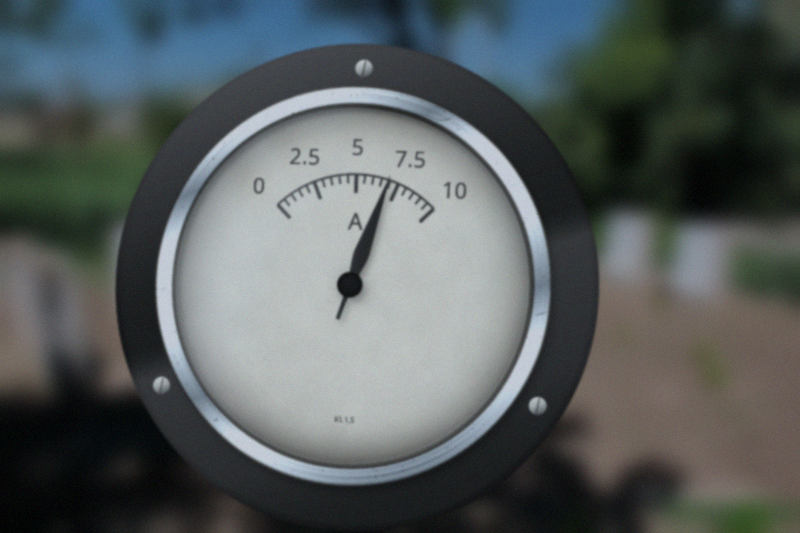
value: 7
